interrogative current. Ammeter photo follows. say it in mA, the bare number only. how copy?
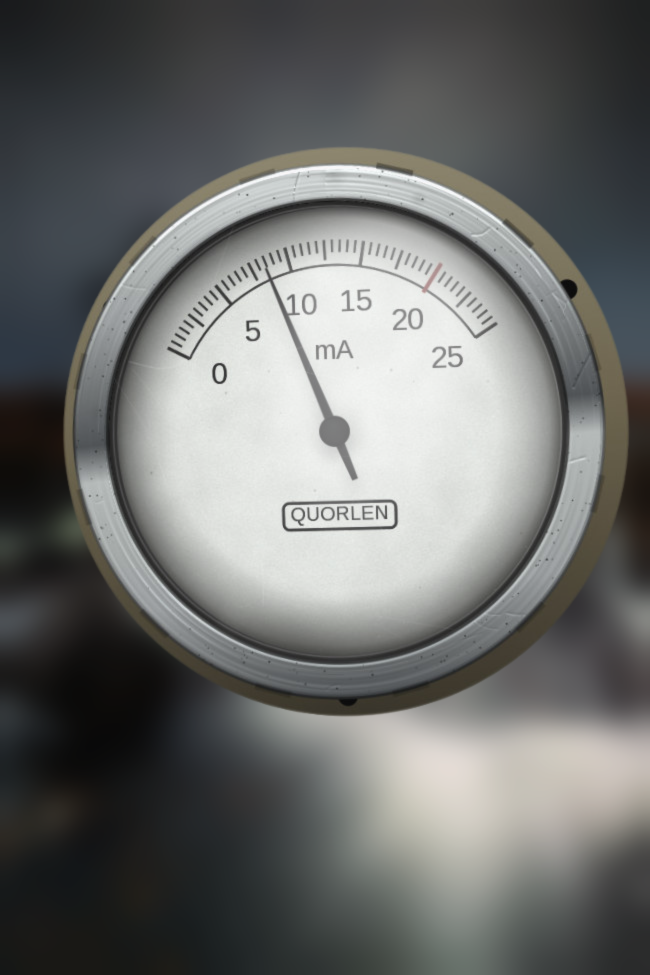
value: 8.5
